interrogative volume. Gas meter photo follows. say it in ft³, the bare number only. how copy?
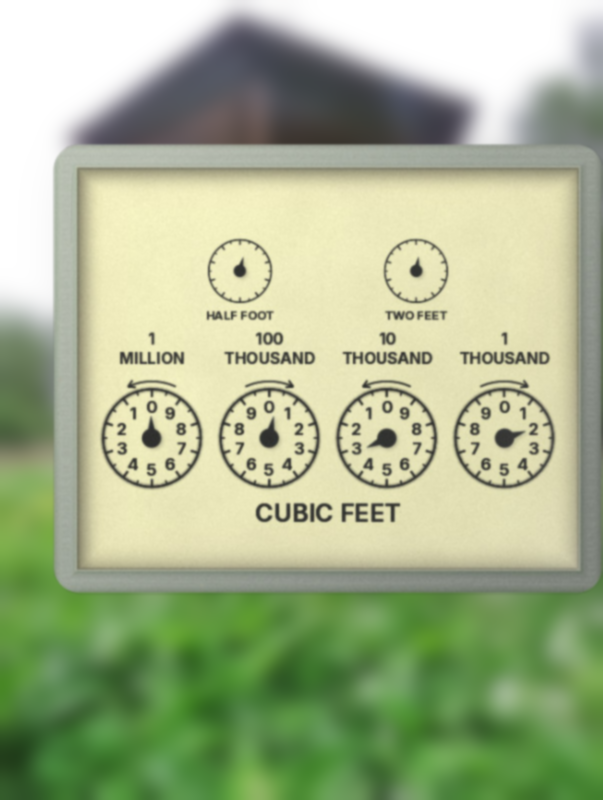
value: 3200
